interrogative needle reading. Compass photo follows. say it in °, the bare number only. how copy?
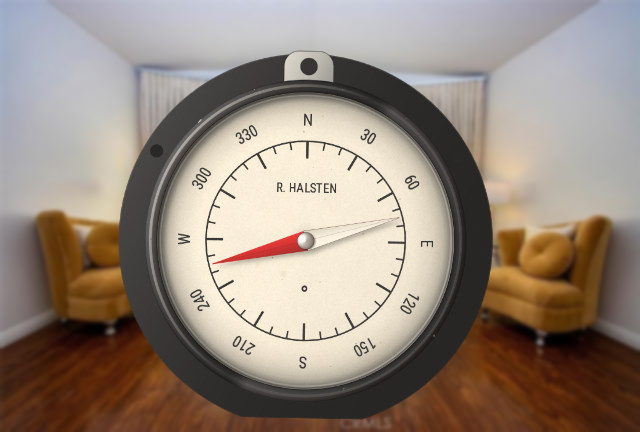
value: 255
